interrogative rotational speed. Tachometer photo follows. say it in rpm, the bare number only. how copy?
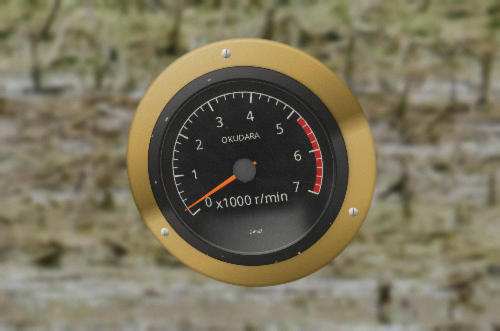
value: 200
